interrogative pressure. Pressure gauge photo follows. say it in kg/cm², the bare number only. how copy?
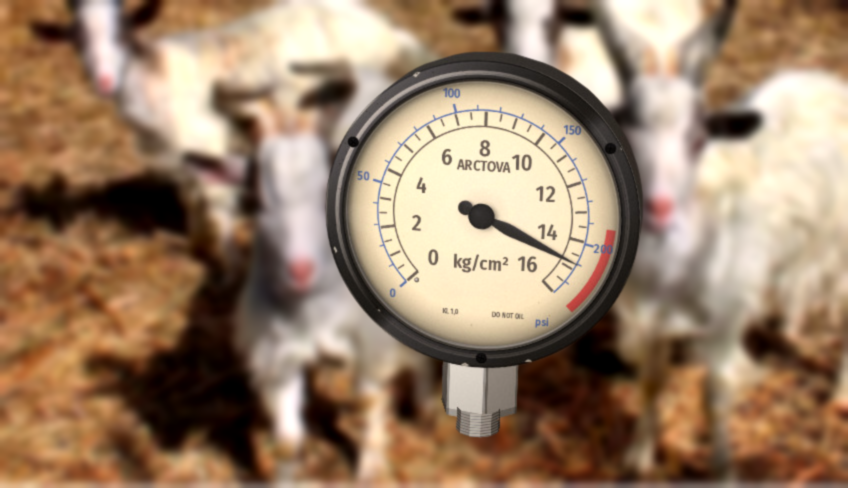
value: 14.75
